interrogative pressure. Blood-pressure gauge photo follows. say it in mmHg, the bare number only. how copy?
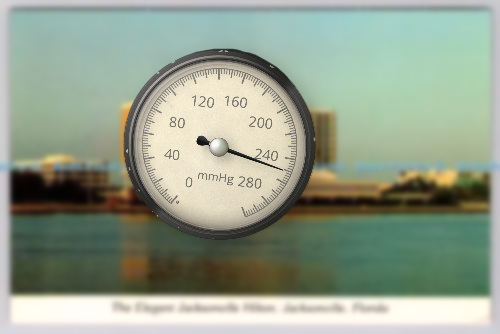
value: 250
